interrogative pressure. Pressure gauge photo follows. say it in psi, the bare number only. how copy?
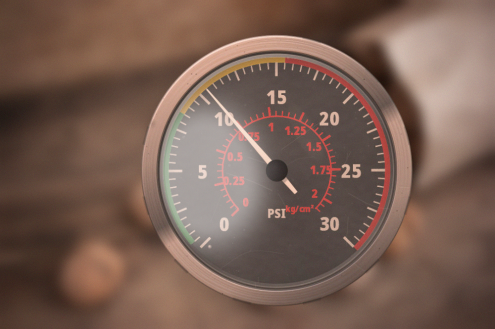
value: 10.5
